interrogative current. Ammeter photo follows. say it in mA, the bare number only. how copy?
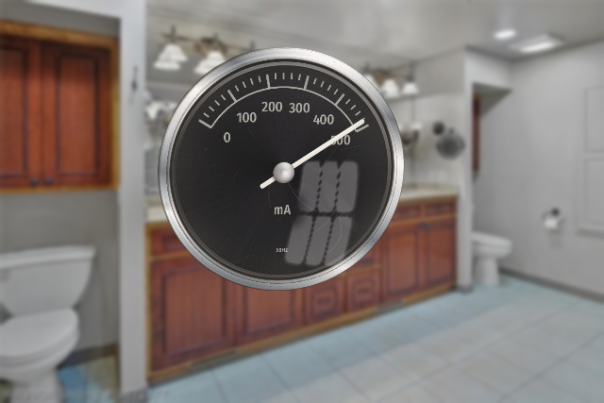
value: 480
